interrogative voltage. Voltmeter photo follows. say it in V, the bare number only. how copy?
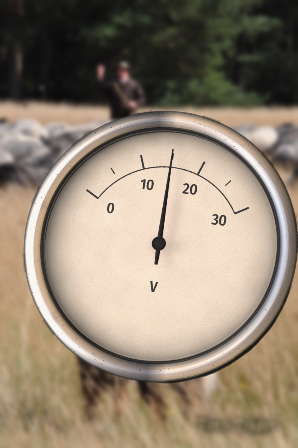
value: 15
